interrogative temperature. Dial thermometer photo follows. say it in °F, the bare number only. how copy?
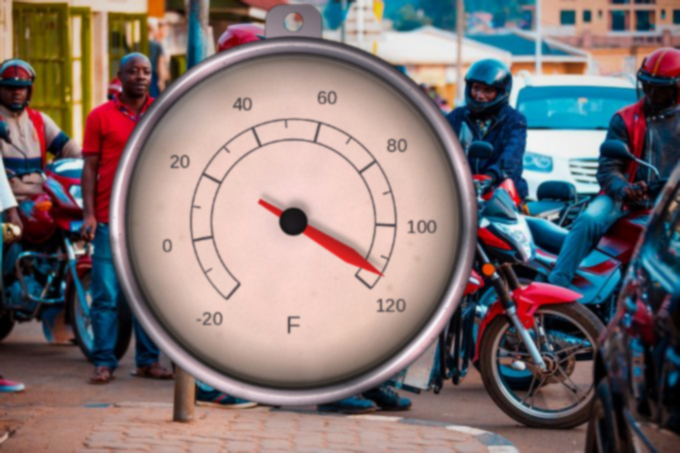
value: 115
